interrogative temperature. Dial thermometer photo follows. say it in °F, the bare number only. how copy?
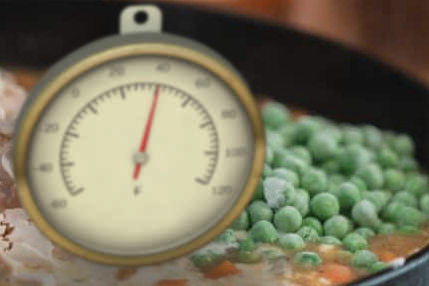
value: 40
